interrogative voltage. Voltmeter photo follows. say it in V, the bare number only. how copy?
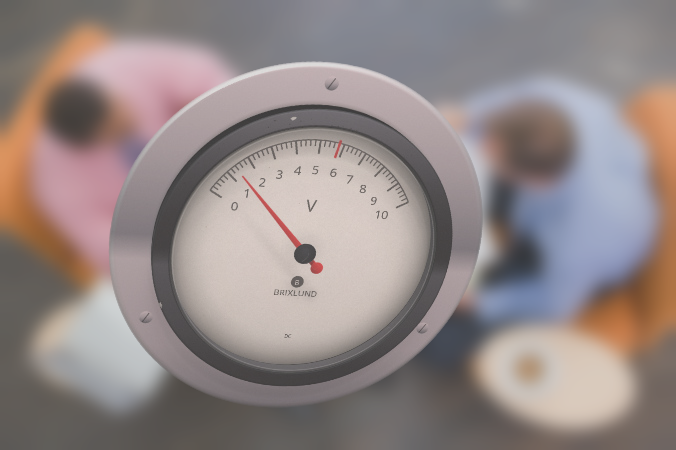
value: 1.4
